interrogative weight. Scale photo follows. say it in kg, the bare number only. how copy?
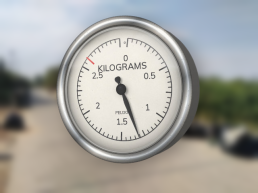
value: 1.3
